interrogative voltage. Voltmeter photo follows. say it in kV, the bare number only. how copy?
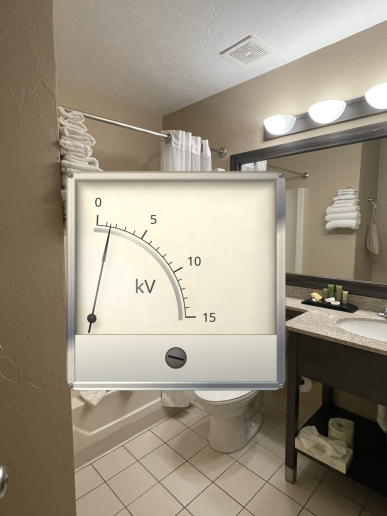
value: 1.5
